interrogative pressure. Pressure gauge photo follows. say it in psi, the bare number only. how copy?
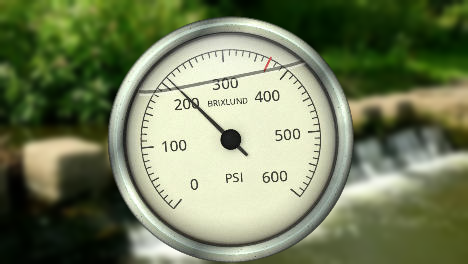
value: 210
